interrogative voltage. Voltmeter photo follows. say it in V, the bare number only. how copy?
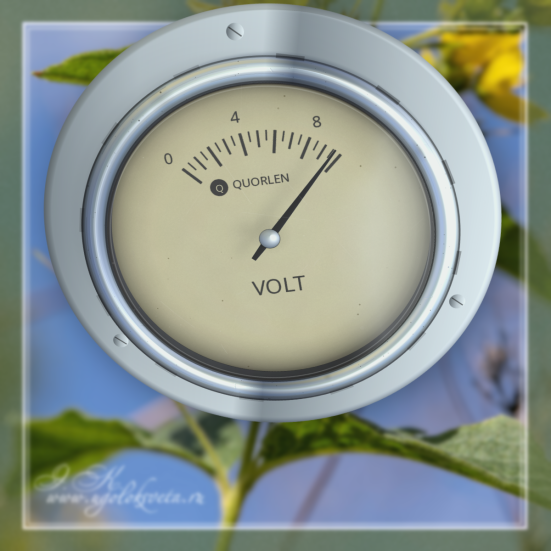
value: 9.5
